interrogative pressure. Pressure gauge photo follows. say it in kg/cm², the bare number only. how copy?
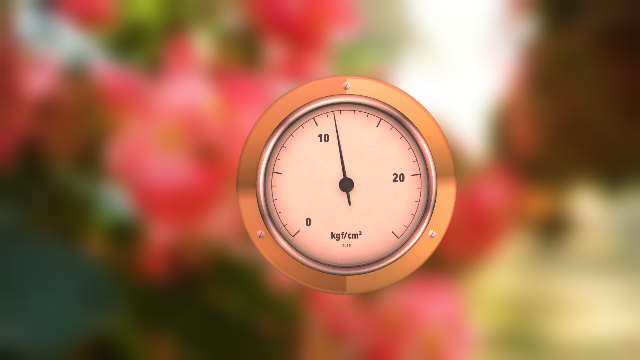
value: 11.5
